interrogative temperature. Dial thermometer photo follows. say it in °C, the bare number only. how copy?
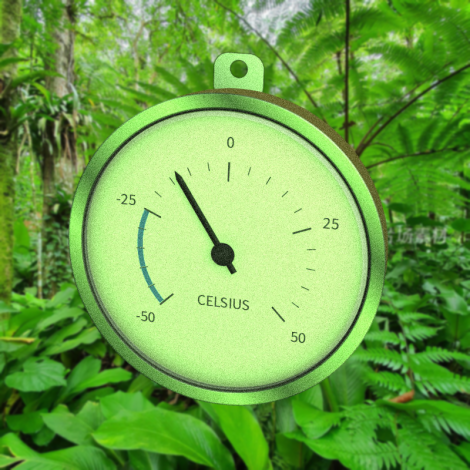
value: -12.5
